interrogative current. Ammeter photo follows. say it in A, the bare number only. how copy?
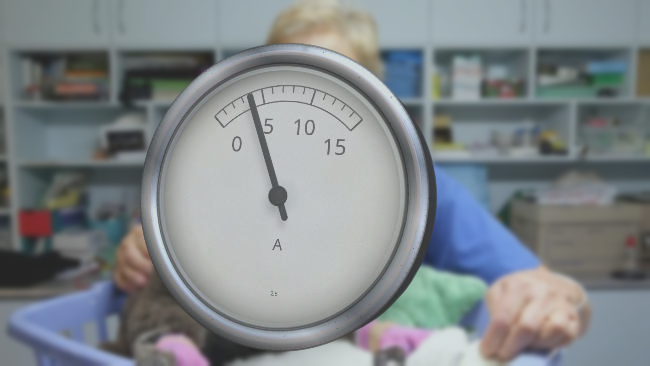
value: 4
